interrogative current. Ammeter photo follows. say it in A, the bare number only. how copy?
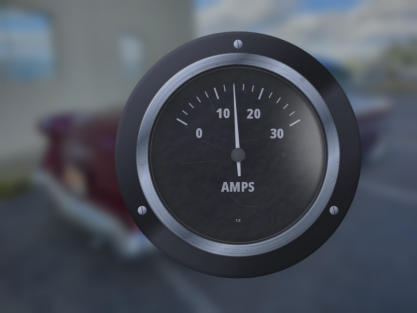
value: 14
